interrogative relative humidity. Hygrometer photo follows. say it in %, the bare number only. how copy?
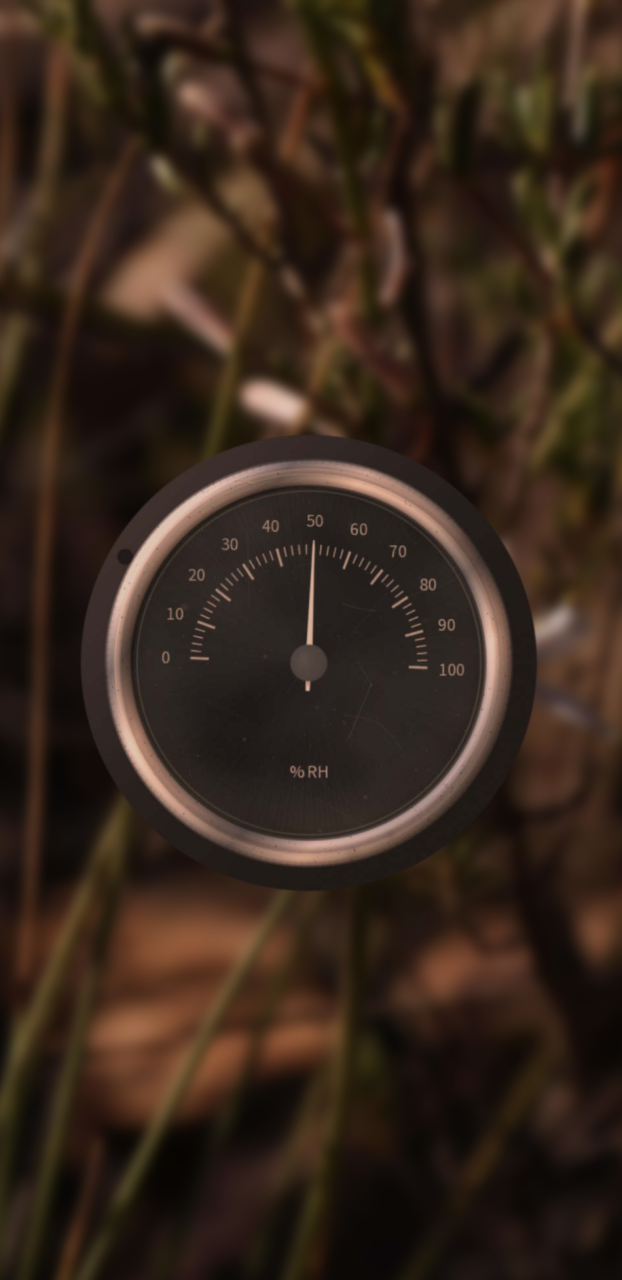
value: 50
